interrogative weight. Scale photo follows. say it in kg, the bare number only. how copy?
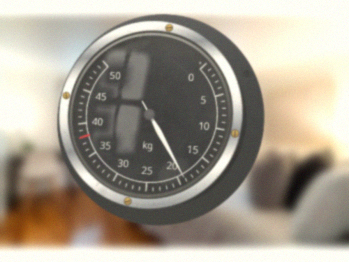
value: 19
